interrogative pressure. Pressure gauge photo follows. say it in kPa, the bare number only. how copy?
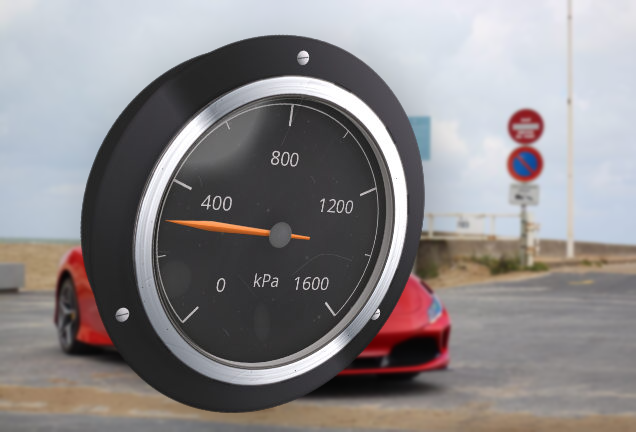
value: 300
